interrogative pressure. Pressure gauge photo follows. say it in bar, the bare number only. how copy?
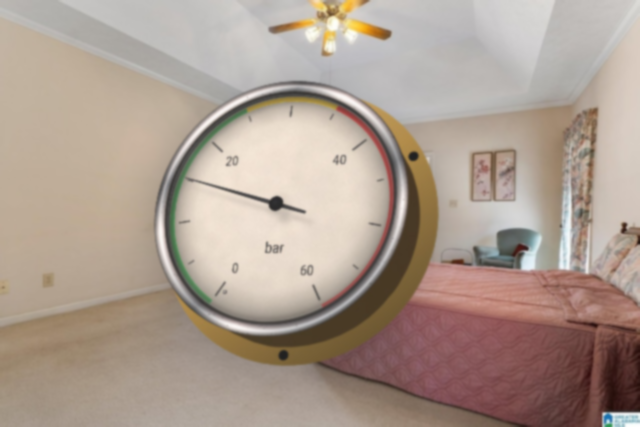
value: 15
